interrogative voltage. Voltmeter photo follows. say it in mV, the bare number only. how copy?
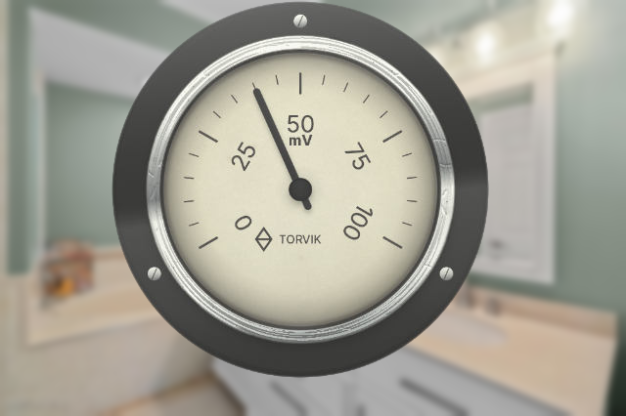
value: 40
